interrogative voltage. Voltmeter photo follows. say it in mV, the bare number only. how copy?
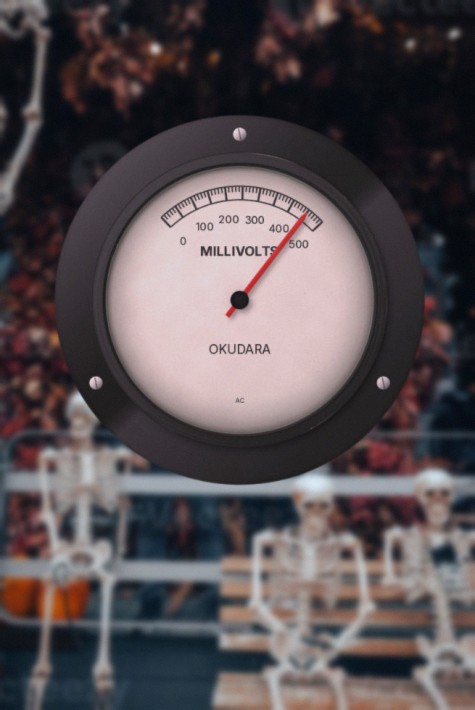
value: 450
